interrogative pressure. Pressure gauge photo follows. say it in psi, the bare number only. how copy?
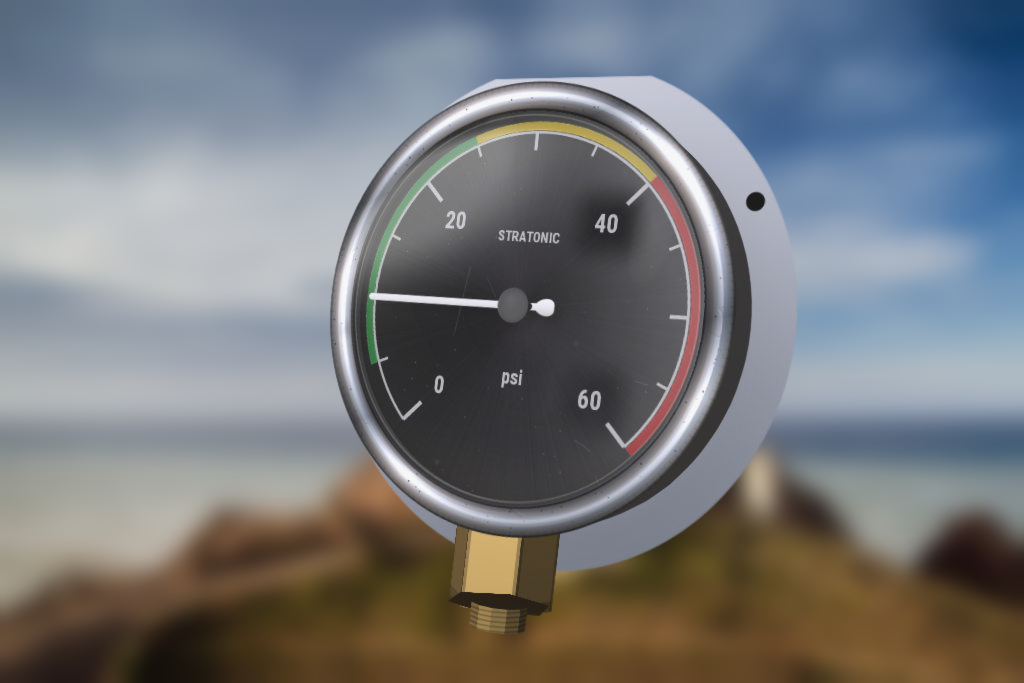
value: 10
